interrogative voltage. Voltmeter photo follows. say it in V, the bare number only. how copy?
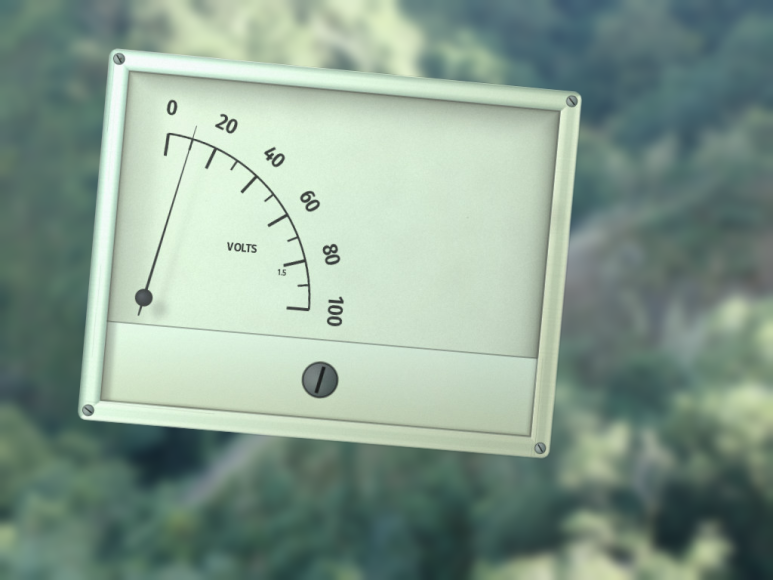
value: 10
